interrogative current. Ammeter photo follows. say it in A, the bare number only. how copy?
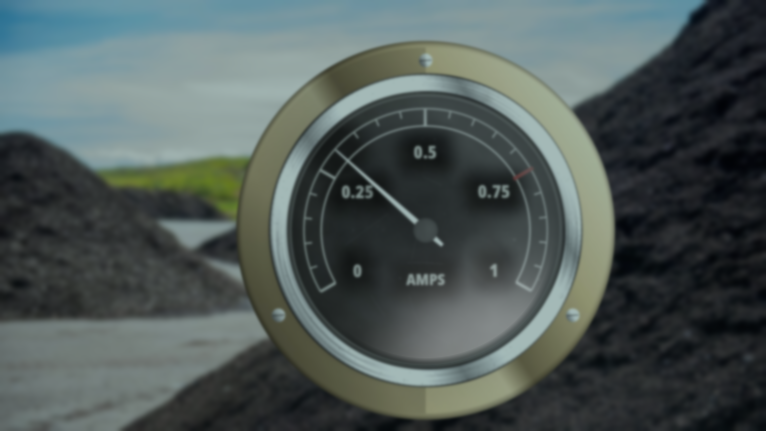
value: 0.3
